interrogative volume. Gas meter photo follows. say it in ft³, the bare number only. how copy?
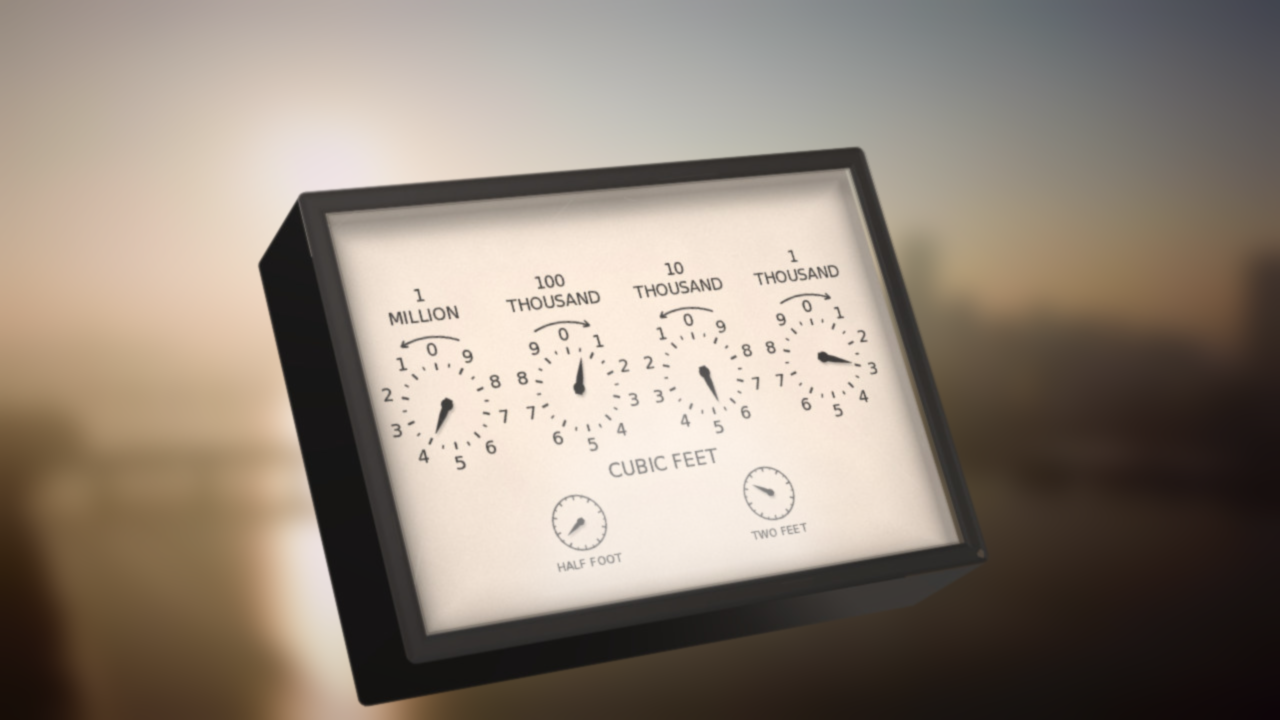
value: 405300
